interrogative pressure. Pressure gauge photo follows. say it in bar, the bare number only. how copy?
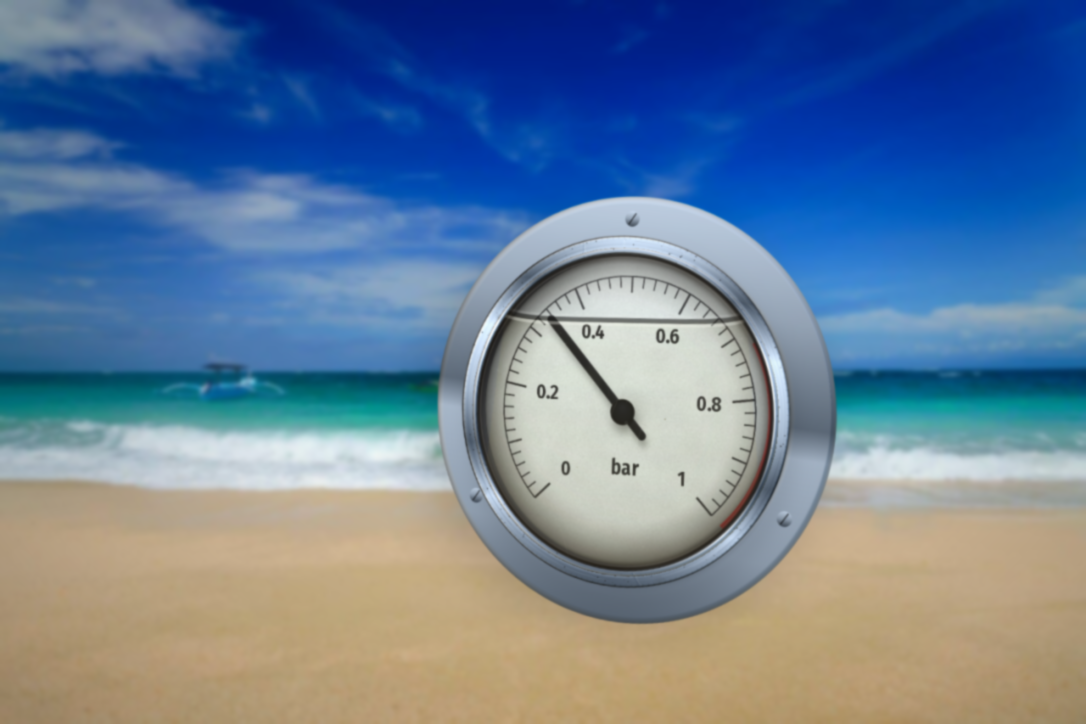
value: 0.34
